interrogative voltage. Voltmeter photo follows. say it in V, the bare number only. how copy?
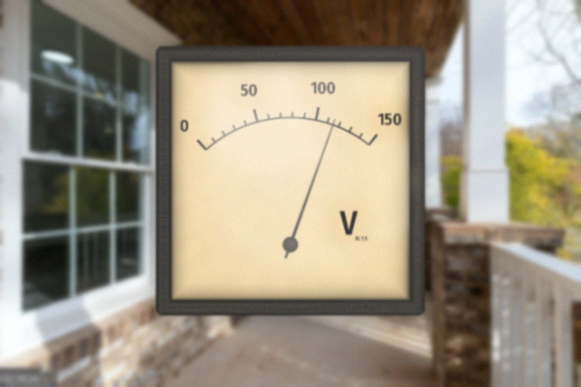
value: 115
